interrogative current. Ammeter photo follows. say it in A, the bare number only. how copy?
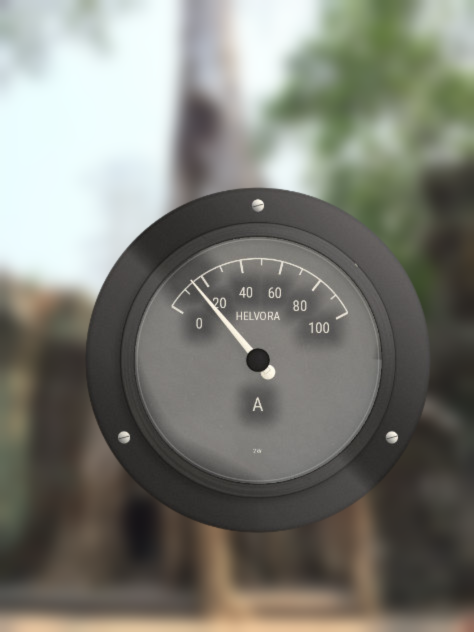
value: 15
